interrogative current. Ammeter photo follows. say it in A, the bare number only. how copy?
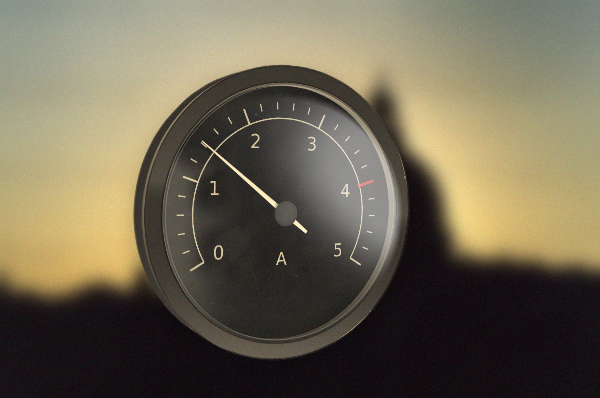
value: 1.4
